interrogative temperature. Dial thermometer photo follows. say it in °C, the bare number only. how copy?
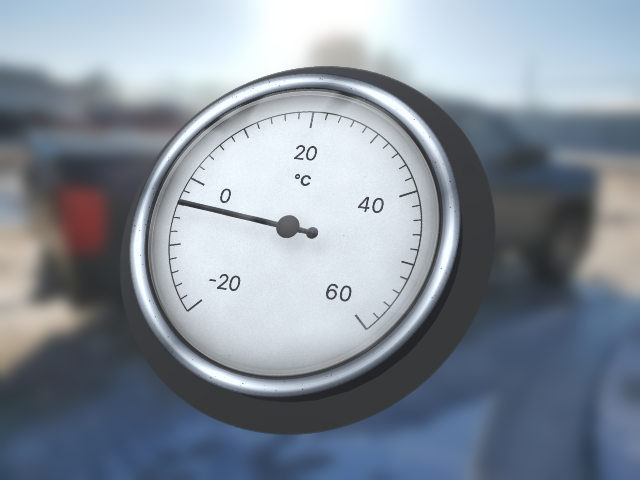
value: -4
